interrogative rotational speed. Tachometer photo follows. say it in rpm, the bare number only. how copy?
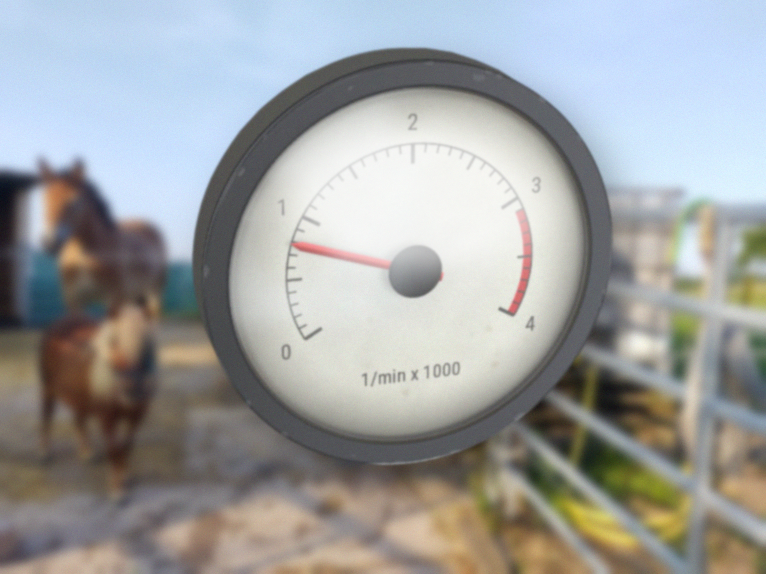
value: 800
